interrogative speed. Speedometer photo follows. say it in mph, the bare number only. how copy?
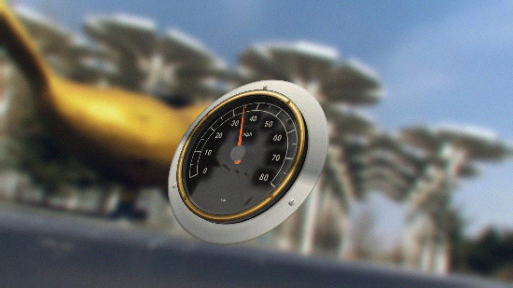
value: 35
